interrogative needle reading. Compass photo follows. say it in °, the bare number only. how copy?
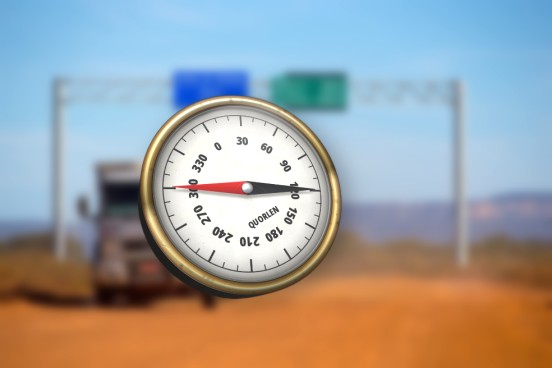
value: 300
